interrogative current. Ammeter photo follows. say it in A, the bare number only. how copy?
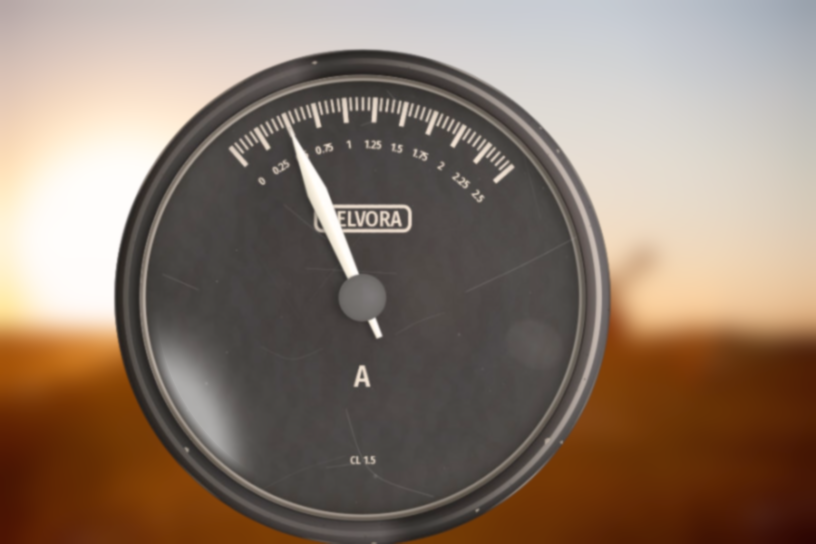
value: 0.5
